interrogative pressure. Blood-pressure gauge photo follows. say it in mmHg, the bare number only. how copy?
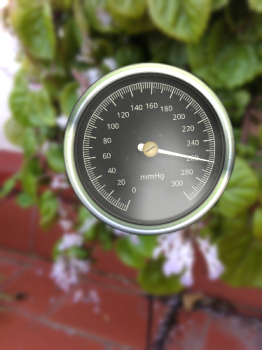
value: 260
